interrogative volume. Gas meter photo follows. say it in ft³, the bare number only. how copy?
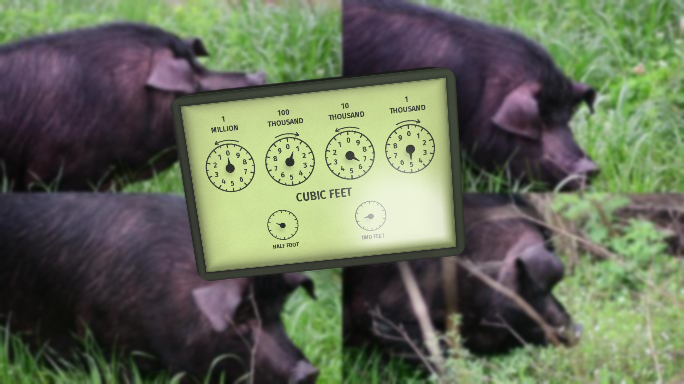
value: 6500
